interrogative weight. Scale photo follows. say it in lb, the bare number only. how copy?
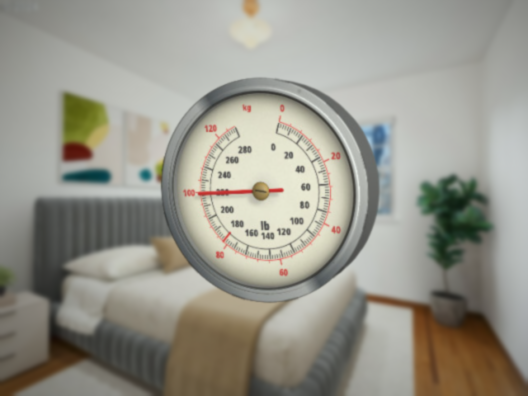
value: 220
